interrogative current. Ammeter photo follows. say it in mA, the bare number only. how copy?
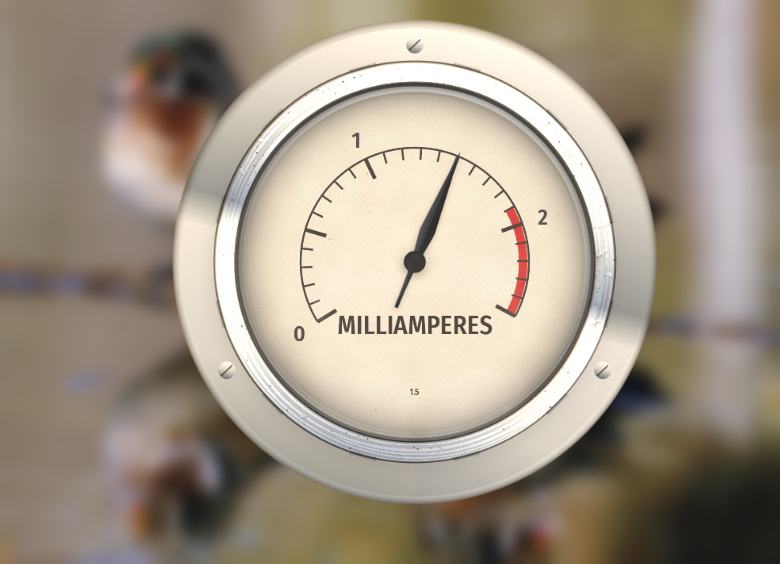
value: 1.5
